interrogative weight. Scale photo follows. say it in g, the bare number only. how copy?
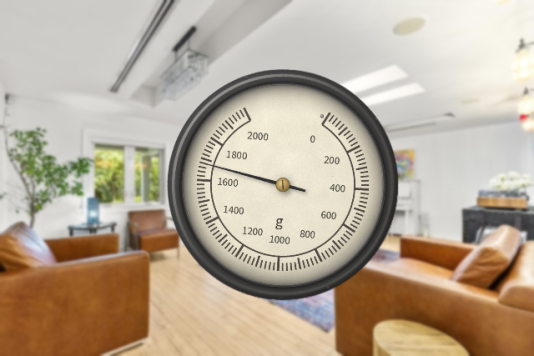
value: 1680
